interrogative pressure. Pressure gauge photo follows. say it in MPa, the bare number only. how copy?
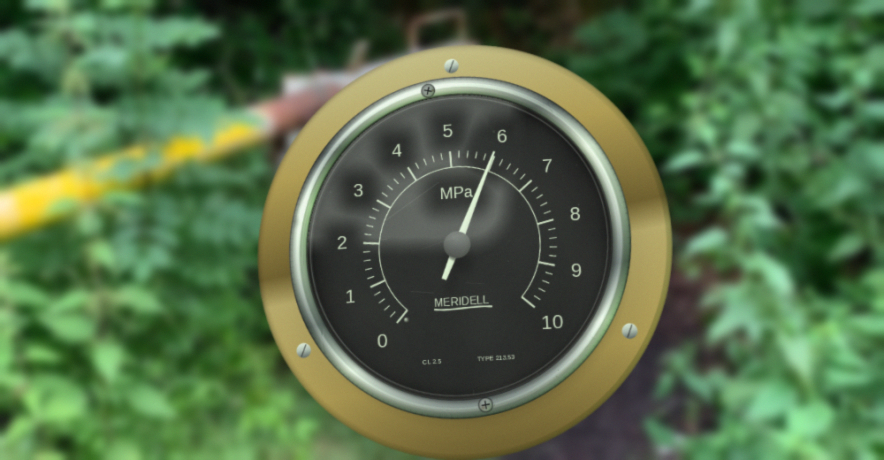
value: 6
